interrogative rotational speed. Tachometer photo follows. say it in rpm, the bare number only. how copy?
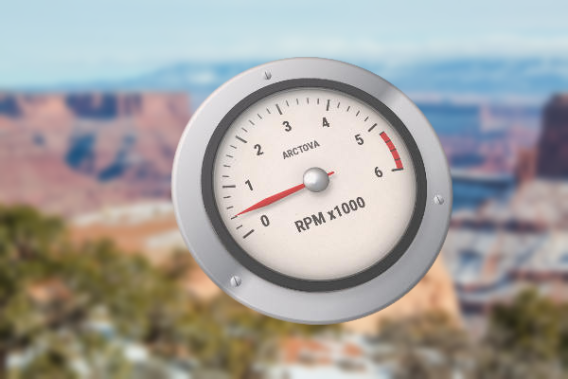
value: 400
